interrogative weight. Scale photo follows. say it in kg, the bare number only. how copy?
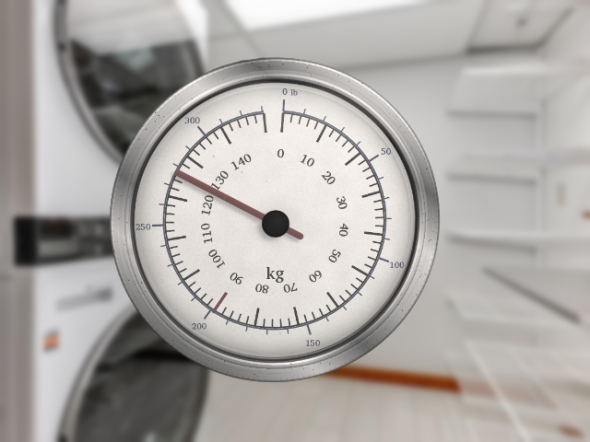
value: 126
